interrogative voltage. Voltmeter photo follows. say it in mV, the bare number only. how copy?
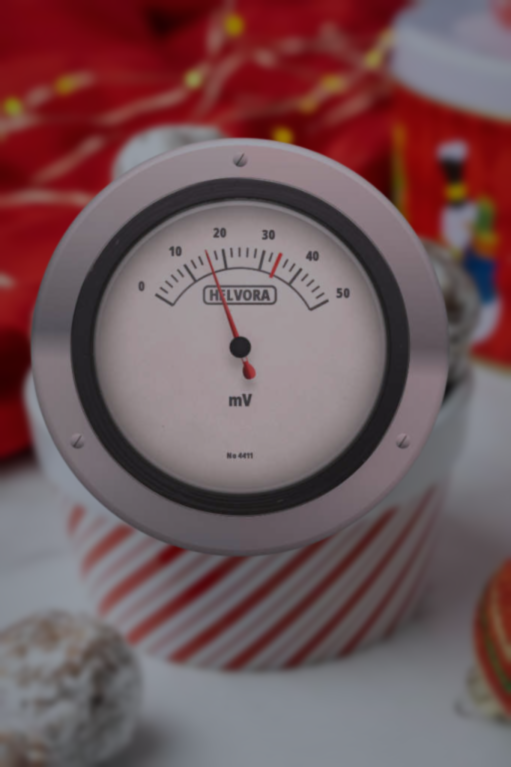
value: 16
